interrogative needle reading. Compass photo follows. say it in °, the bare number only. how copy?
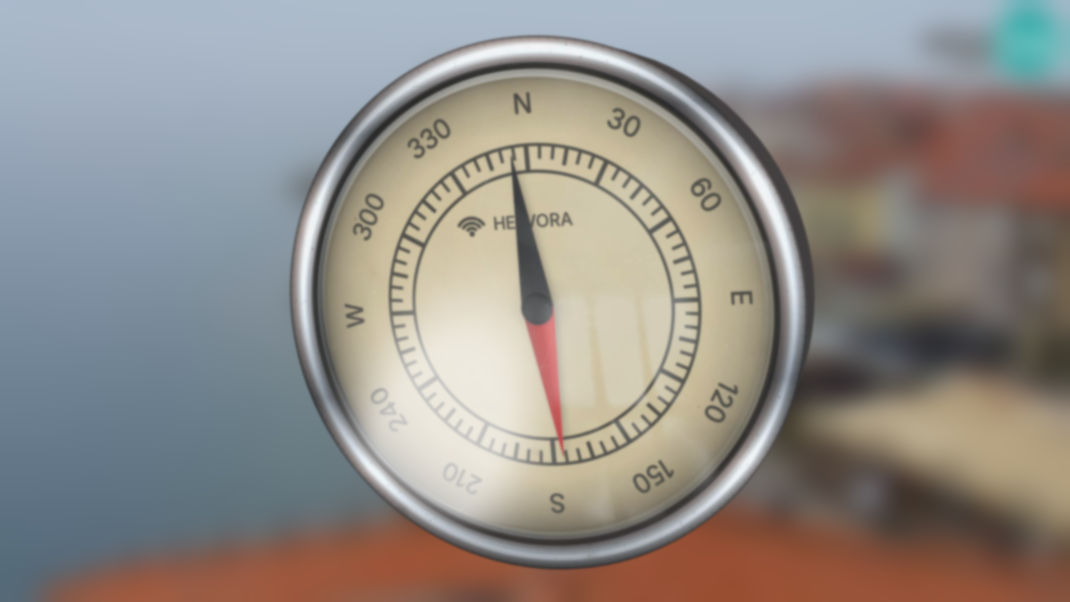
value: 175
